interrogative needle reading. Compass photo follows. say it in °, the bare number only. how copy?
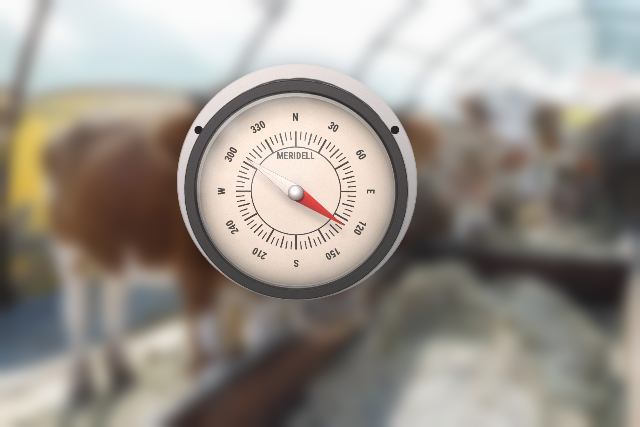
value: 125
